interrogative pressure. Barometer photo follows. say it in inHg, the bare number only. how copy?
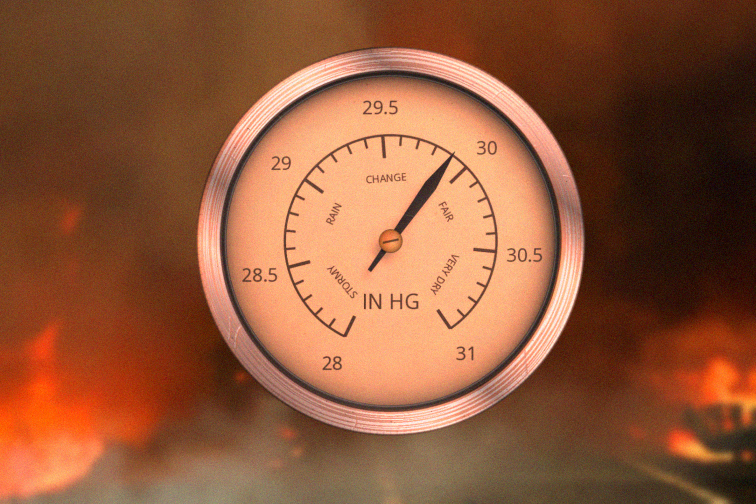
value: 29.9
